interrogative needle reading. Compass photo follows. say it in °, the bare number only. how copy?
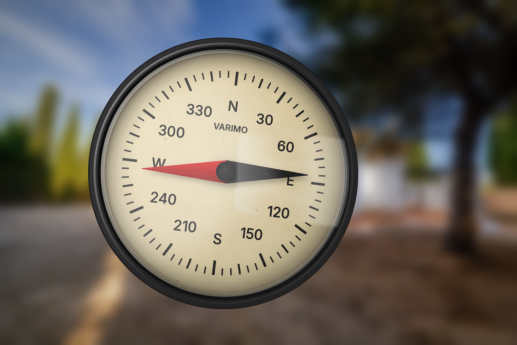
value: 265
